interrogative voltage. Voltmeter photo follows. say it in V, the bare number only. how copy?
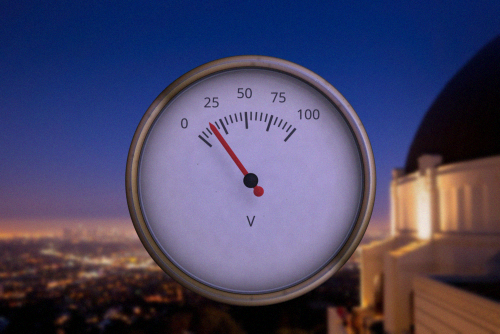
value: 15
